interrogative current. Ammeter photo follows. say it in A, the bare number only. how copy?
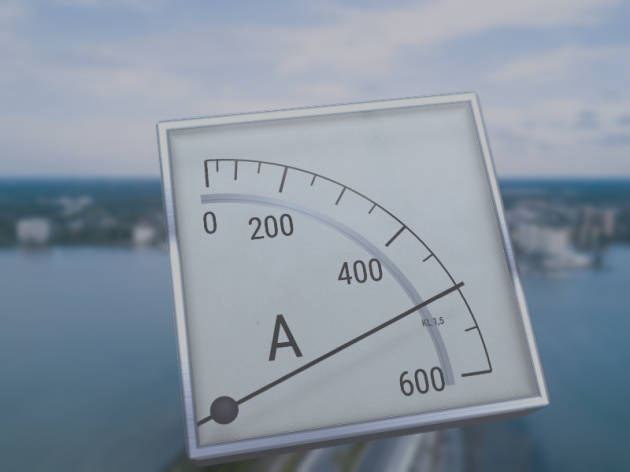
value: 500
